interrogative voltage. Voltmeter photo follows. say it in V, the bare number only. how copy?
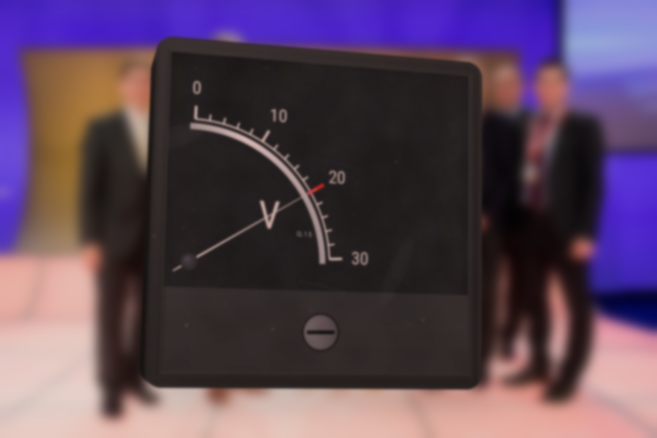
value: 20
